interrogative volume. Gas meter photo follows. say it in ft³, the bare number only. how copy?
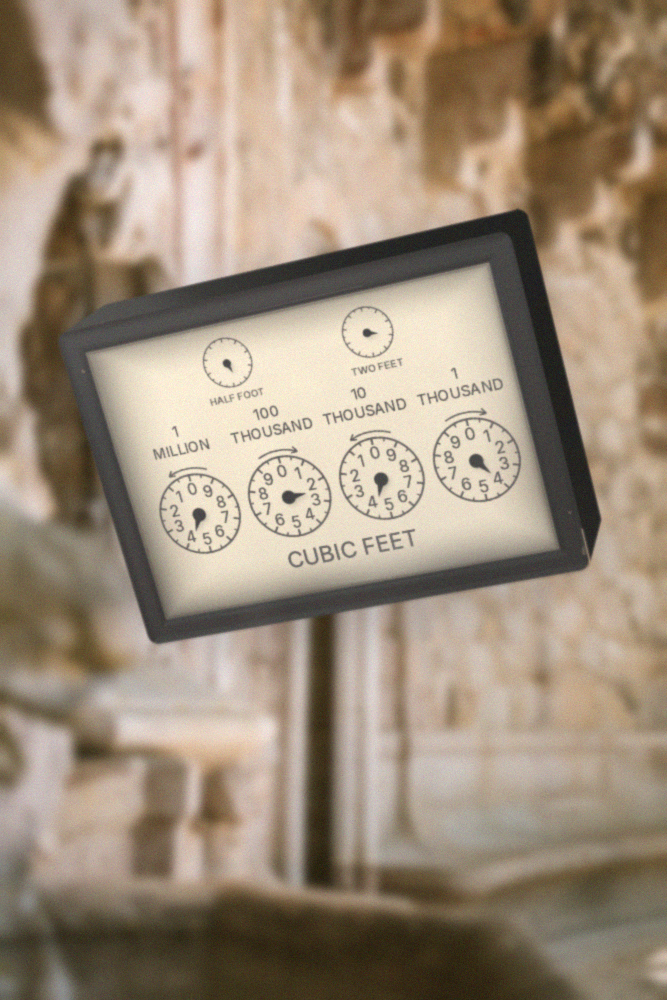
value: 424400
